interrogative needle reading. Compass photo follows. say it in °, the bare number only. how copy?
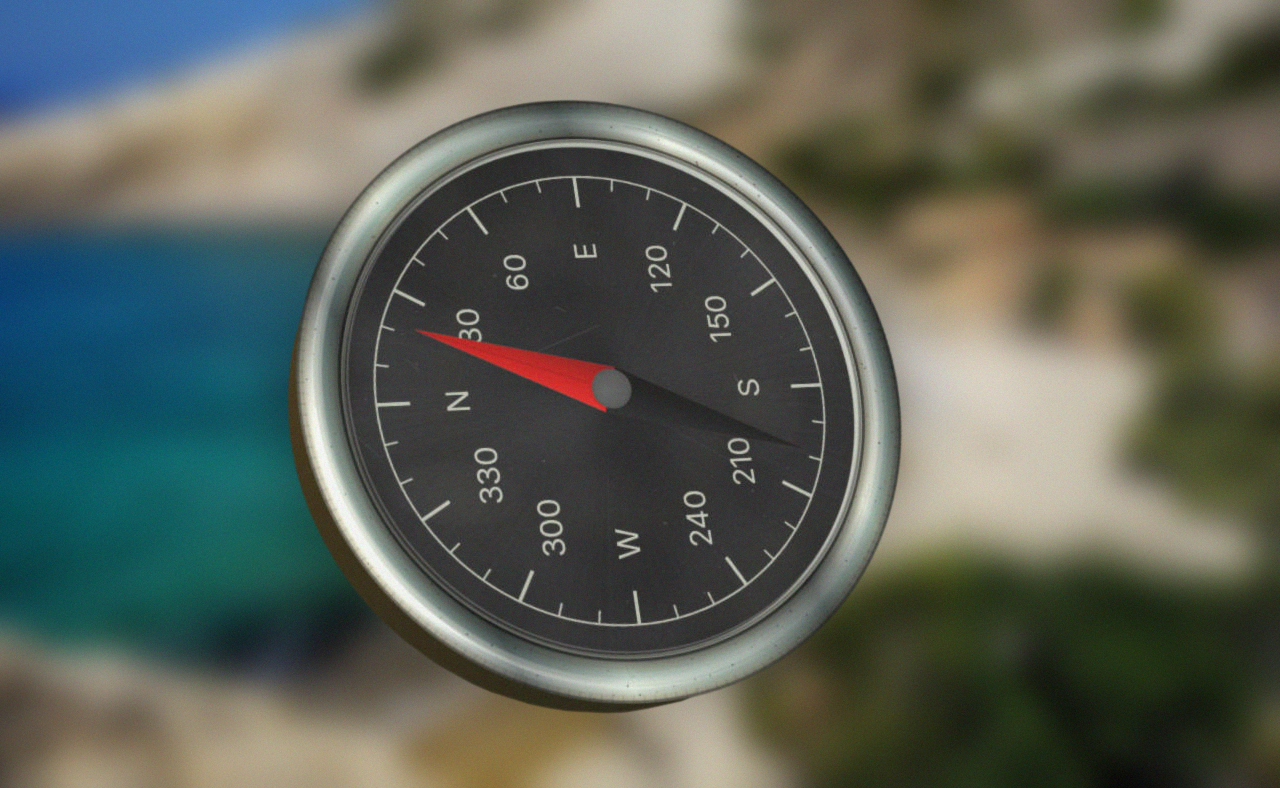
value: 20
